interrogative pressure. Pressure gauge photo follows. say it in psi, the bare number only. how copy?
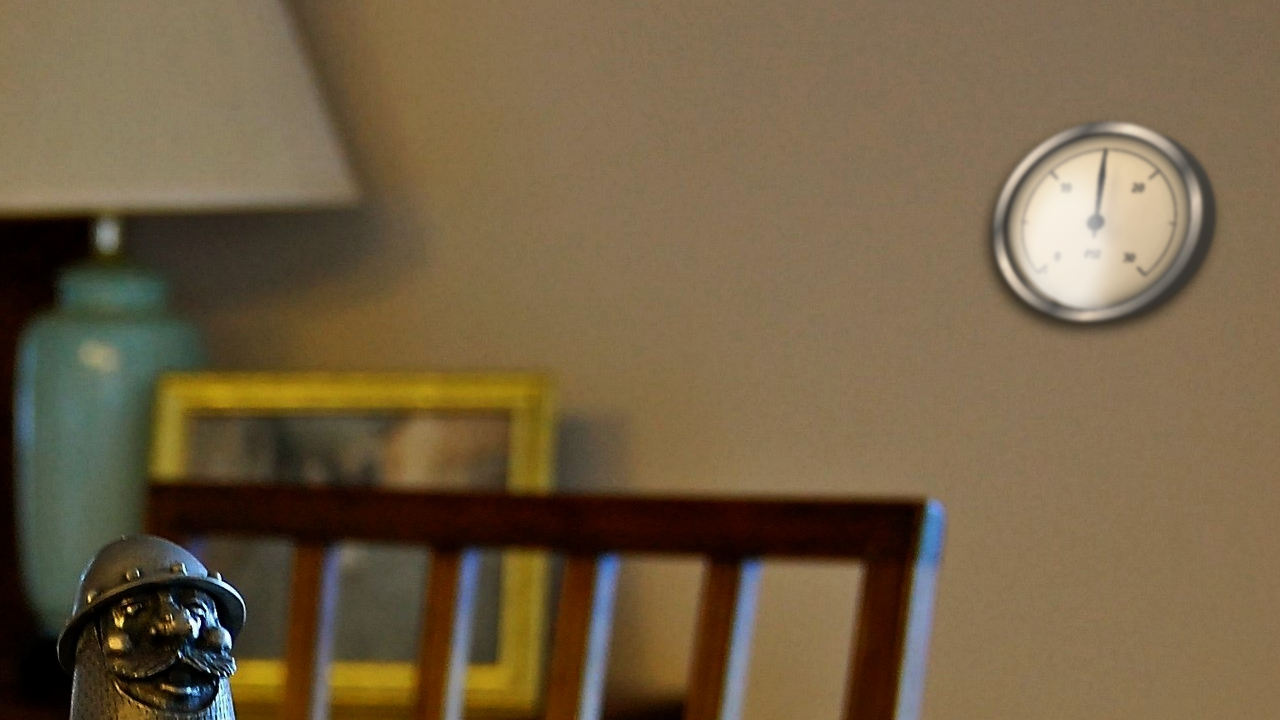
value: 15
